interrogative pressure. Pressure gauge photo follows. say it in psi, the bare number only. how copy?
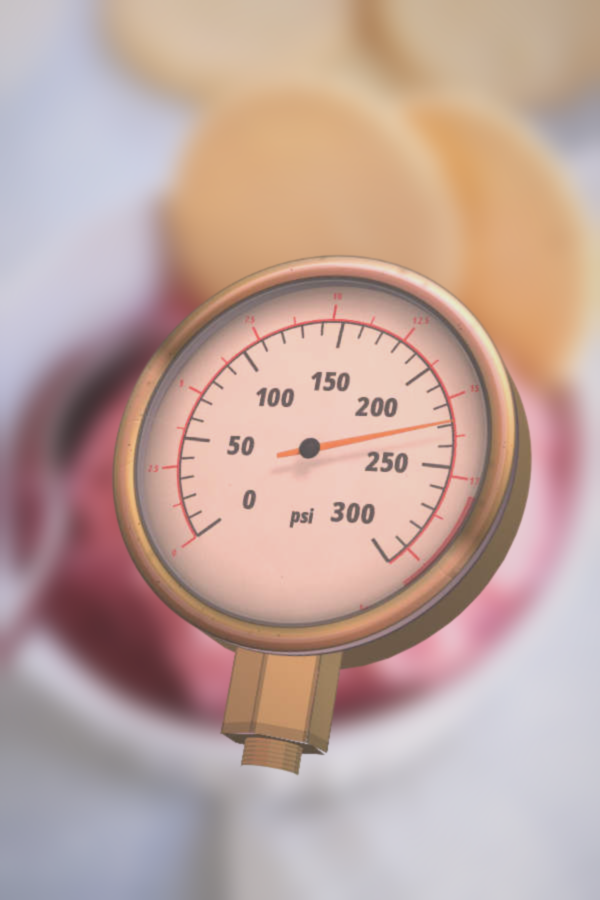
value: 230
